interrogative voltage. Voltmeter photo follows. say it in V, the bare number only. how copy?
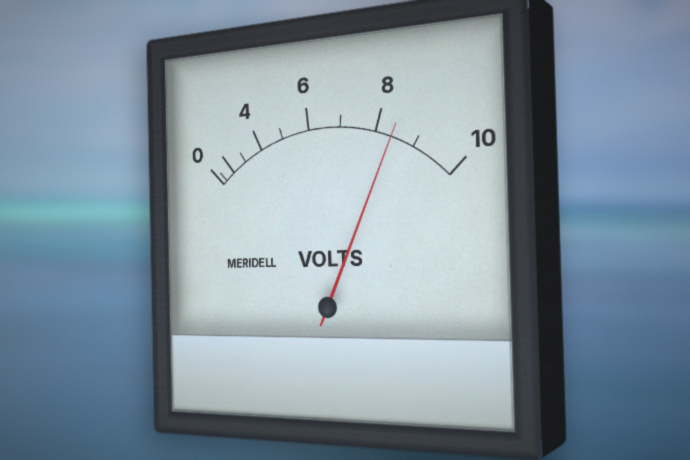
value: 8.5
